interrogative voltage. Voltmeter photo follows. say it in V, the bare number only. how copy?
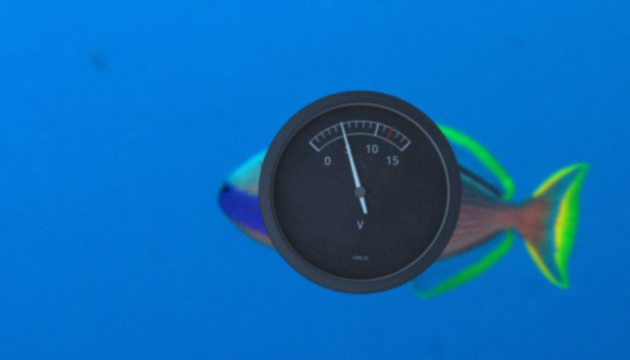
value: 5
